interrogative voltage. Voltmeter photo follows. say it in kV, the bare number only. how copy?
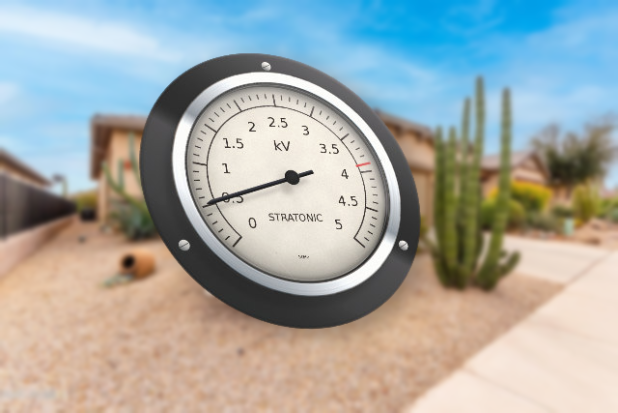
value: 0.5
